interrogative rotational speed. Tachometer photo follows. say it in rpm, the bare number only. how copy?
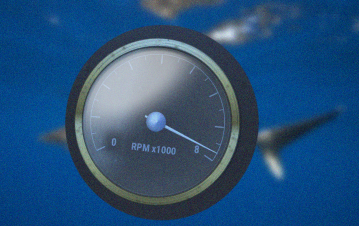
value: 7750
